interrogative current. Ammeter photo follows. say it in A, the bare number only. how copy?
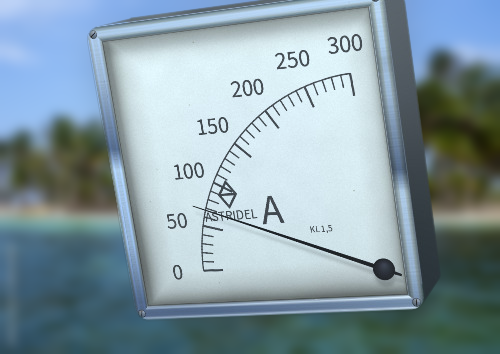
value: 70
